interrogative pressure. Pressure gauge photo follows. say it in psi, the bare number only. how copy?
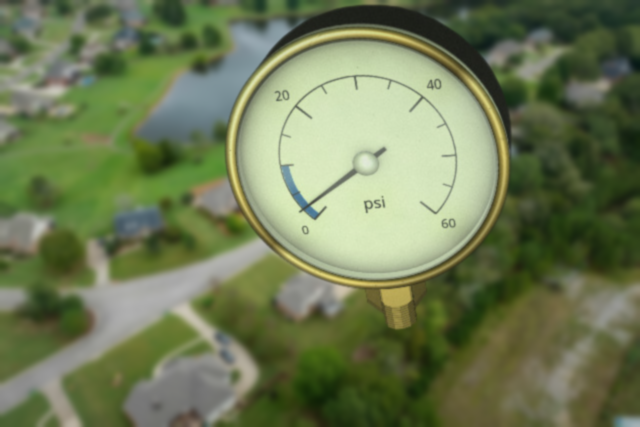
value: 2.5
